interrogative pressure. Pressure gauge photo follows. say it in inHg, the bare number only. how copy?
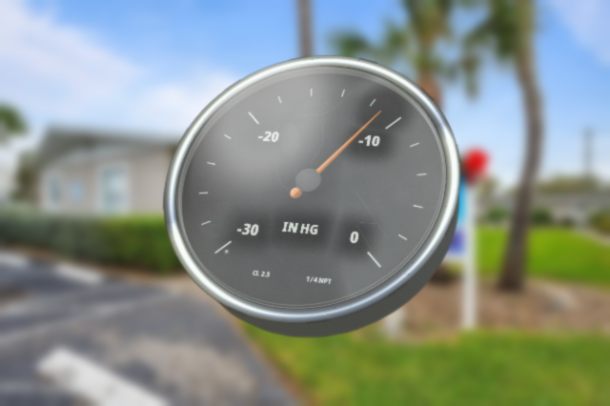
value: -11
